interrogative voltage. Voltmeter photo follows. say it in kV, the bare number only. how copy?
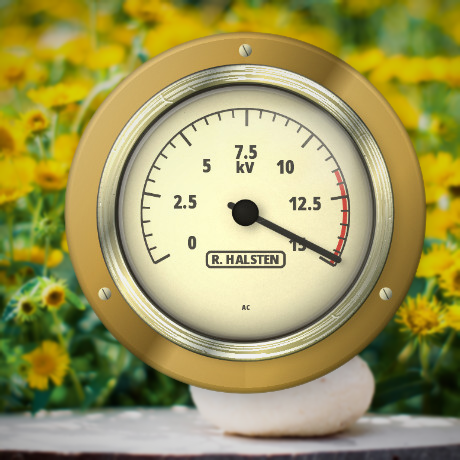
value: 14.75
